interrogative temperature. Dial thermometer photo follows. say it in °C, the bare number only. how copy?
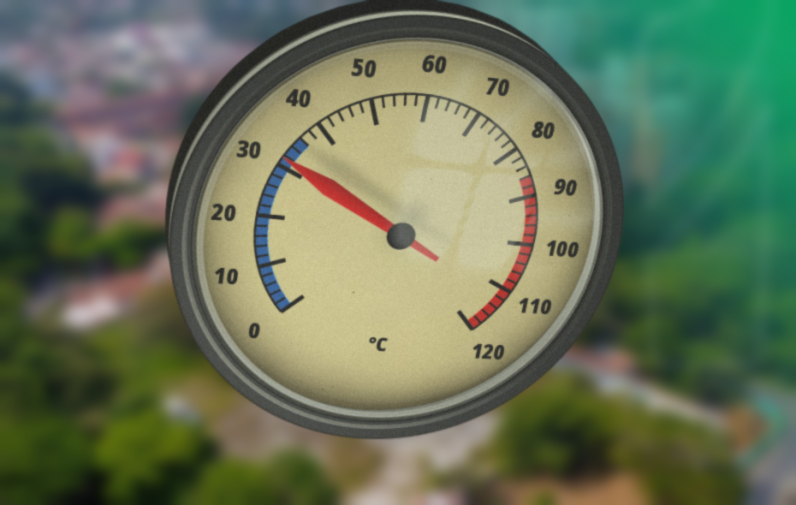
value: 32
